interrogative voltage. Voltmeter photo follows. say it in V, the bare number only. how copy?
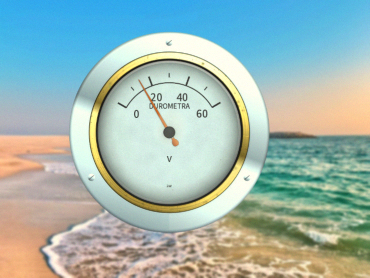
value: 15
